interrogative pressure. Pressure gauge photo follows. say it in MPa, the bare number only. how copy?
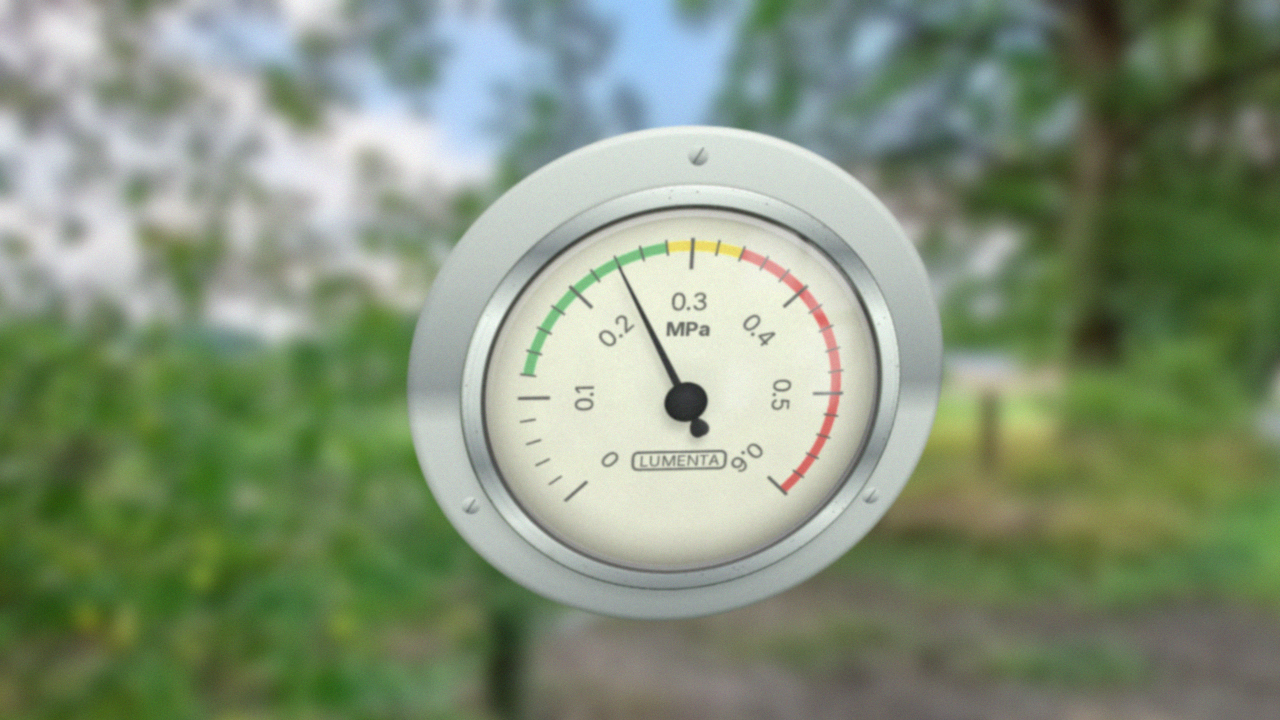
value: 0.24
